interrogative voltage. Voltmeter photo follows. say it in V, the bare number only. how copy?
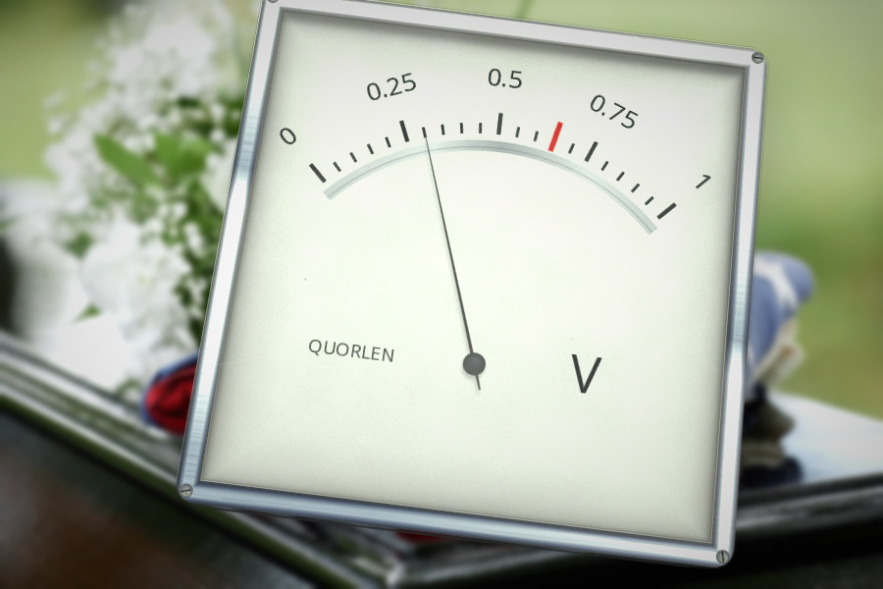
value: 0.3
